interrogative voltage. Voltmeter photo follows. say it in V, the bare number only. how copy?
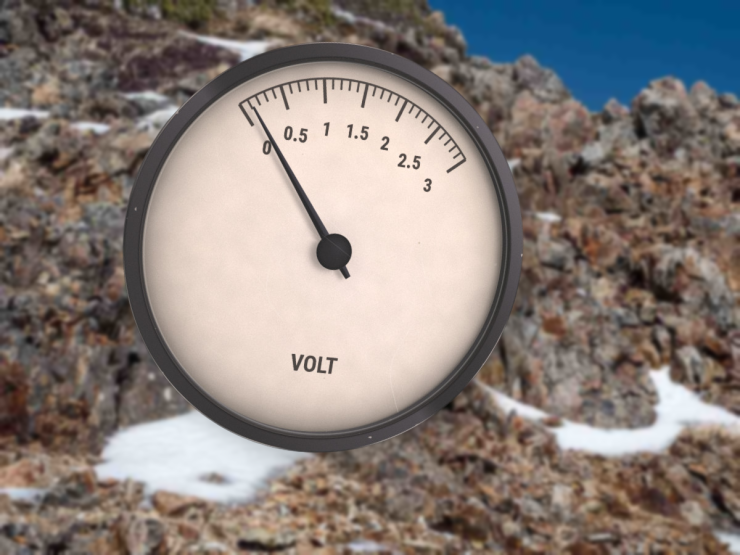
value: 0.1
